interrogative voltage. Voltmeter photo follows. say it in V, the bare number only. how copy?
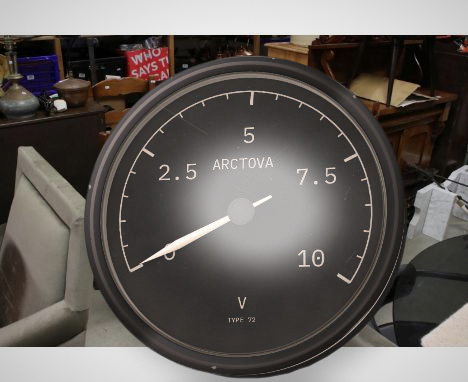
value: 0
